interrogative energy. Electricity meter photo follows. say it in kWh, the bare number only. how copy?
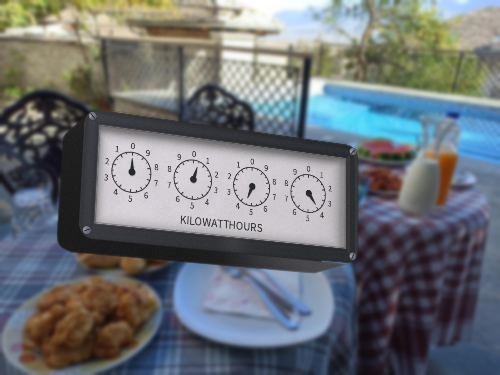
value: 44
